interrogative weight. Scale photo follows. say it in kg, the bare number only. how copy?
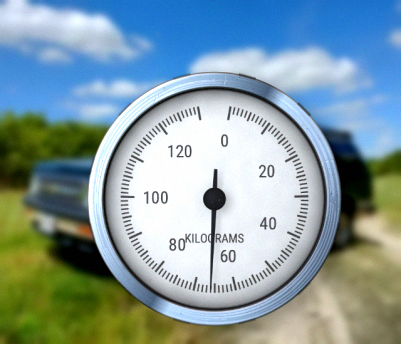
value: 66
